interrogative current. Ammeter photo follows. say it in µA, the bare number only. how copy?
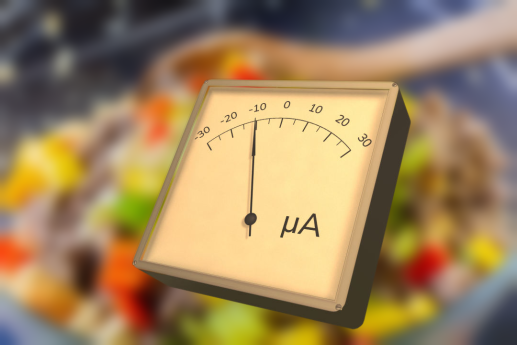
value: -10
